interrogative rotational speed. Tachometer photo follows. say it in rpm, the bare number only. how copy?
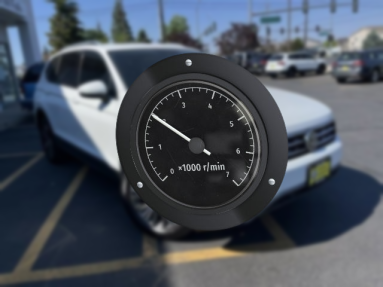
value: 2000
